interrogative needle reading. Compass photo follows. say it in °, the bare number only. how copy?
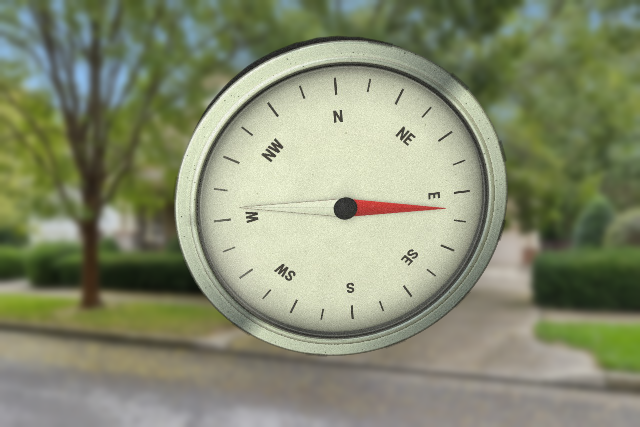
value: 97.5
